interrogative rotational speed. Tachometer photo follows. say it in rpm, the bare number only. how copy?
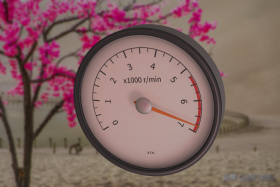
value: 6750
